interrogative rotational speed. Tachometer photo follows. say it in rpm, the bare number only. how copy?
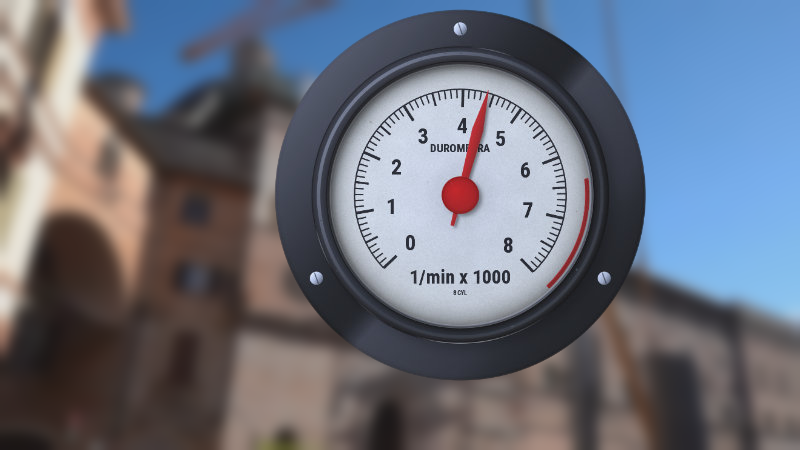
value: 4400
